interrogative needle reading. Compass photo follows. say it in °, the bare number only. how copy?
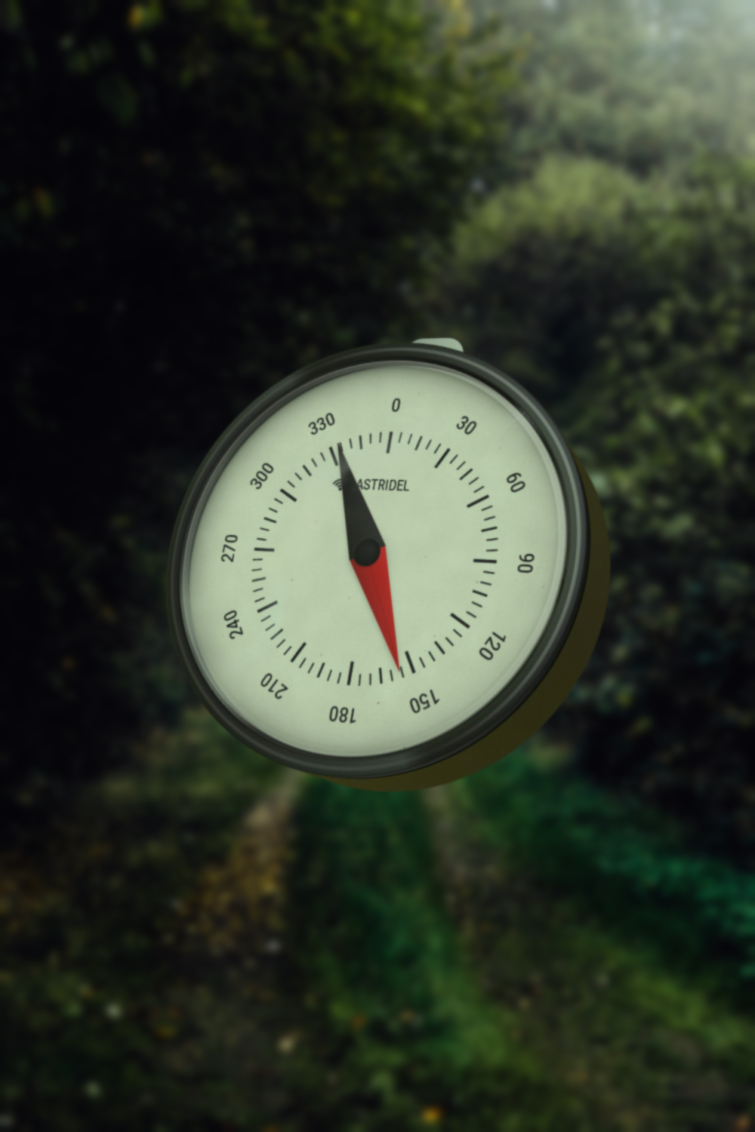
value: 155
